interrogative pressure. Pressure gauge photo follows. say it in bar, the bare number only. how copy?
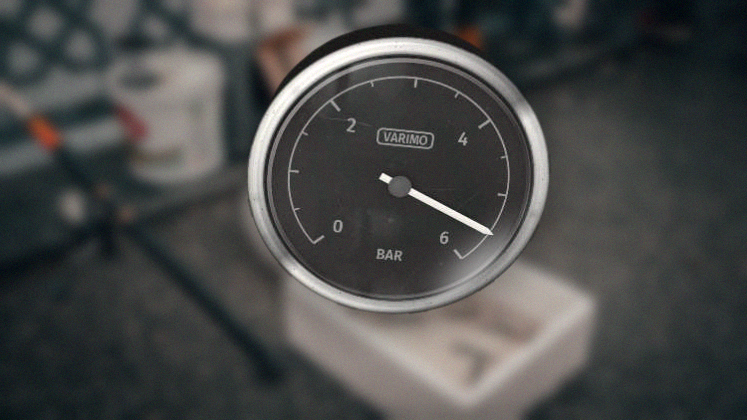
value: 5.5
